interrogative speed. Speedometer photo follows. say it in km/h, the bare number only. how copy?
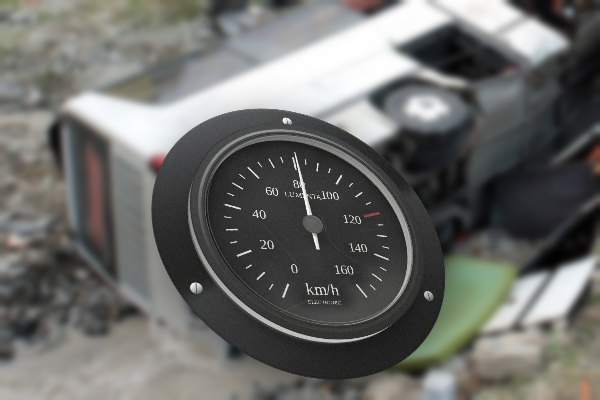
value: 80
